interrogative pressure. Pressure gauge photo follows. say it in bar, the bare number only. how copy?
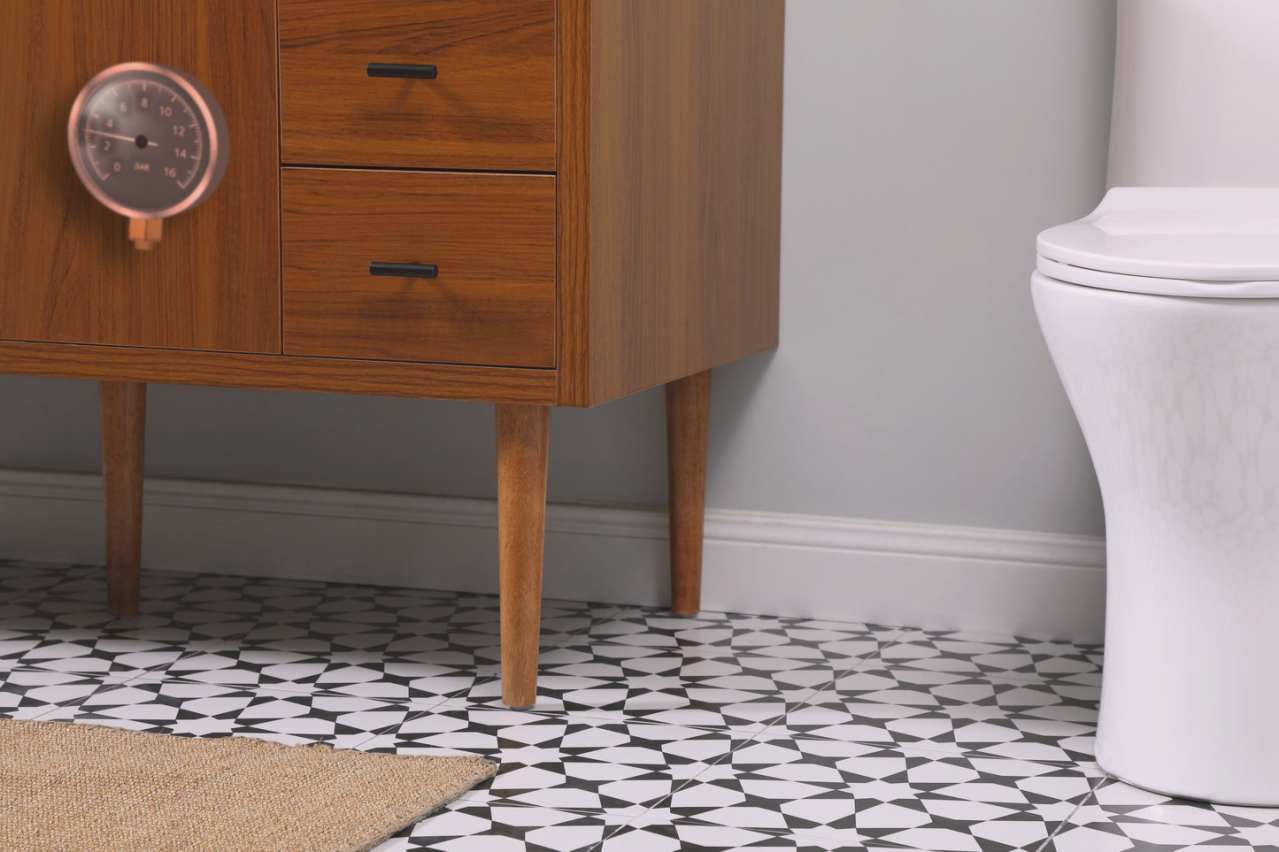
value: 3
